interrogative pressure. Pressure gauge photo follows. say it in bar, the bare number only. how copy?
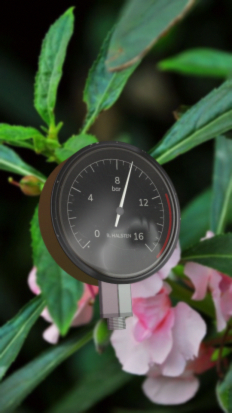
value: 9
